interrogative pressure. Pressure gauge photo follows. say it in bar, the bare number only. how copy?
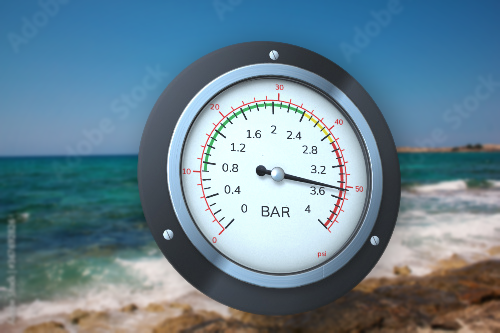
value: 3.5
